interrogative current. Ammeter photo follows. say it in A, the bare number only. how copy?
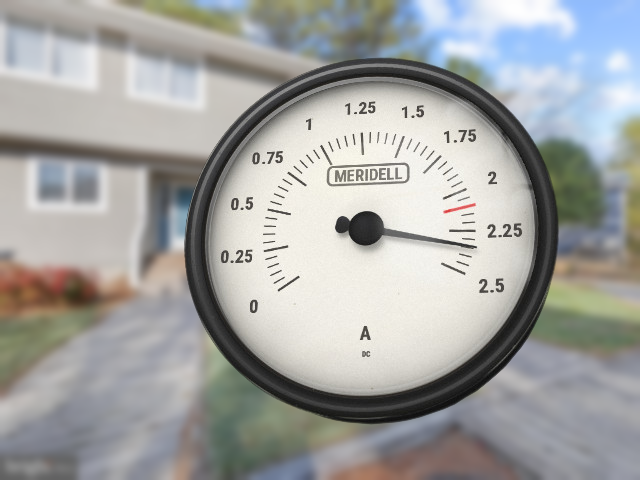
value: 2.35
